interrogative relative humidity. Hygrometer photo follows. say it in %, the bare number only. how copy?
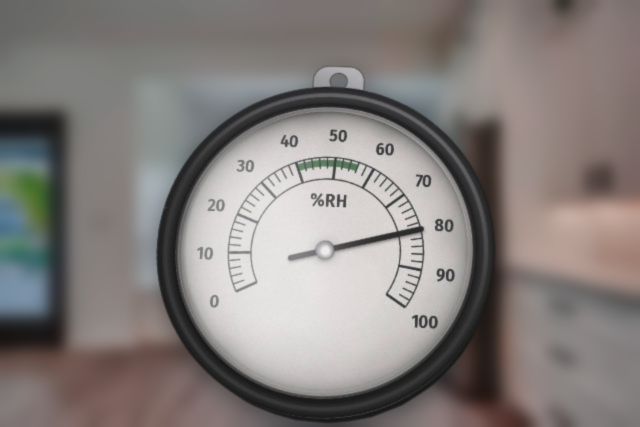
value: 80
